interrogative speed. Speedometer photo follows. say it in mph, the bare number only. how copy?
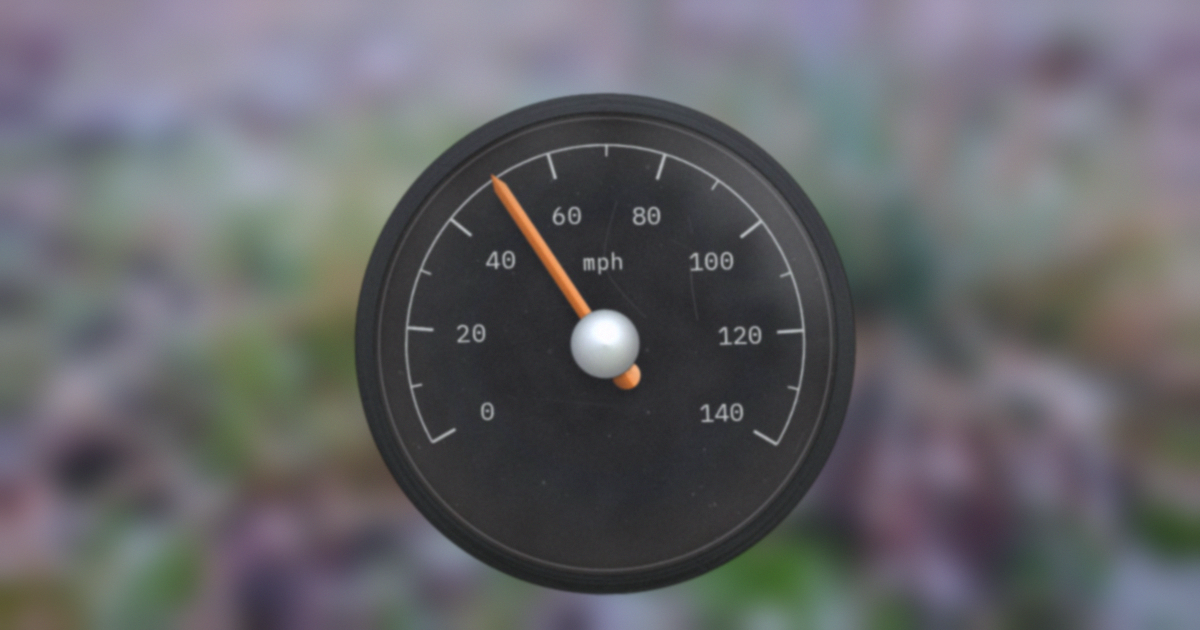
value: 50
